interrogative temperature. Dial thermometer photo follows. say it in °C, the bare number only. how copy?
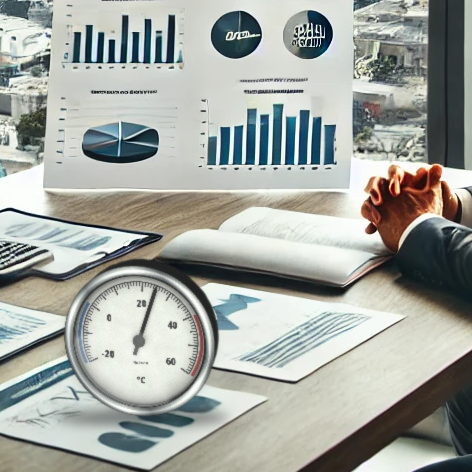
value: 25
